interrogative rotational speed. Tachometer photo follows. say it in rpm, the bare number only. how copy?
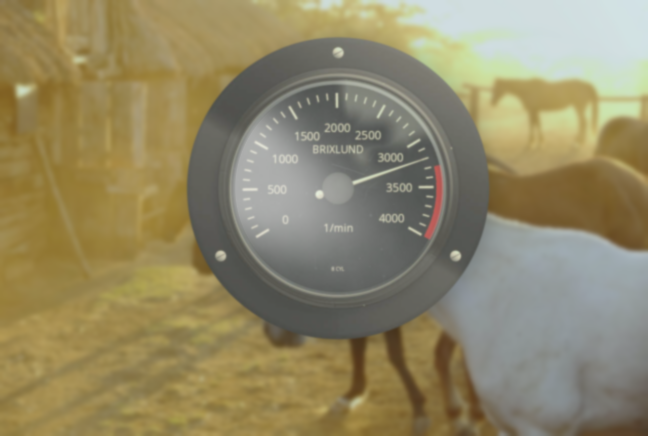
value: 3200
